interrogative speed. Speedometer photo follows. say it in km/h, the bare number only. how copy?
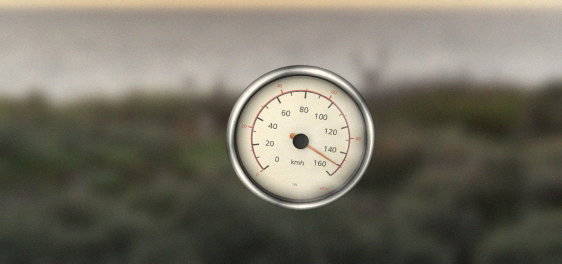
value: 150
